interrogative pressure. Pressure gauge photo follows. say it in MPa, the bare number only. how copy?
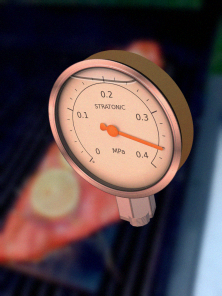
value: 0.36
